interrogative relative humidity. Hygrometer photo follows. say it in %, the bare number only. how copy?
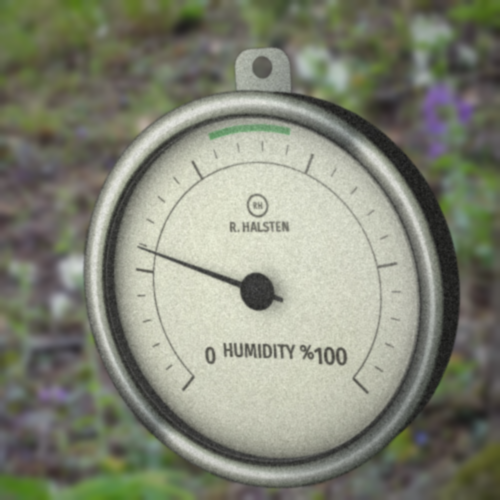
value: 24
